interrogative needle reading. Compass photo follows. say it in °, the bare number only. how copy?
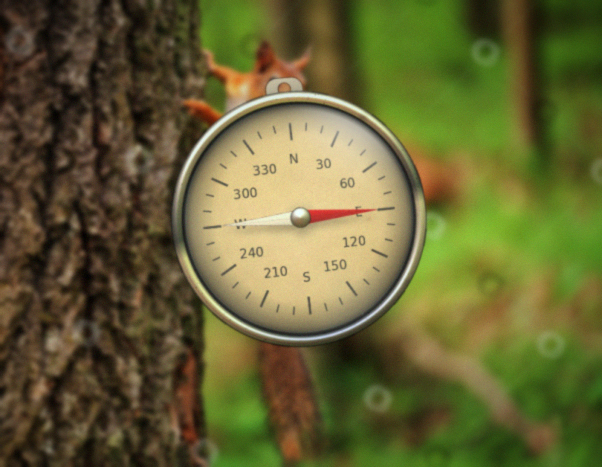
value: 90
